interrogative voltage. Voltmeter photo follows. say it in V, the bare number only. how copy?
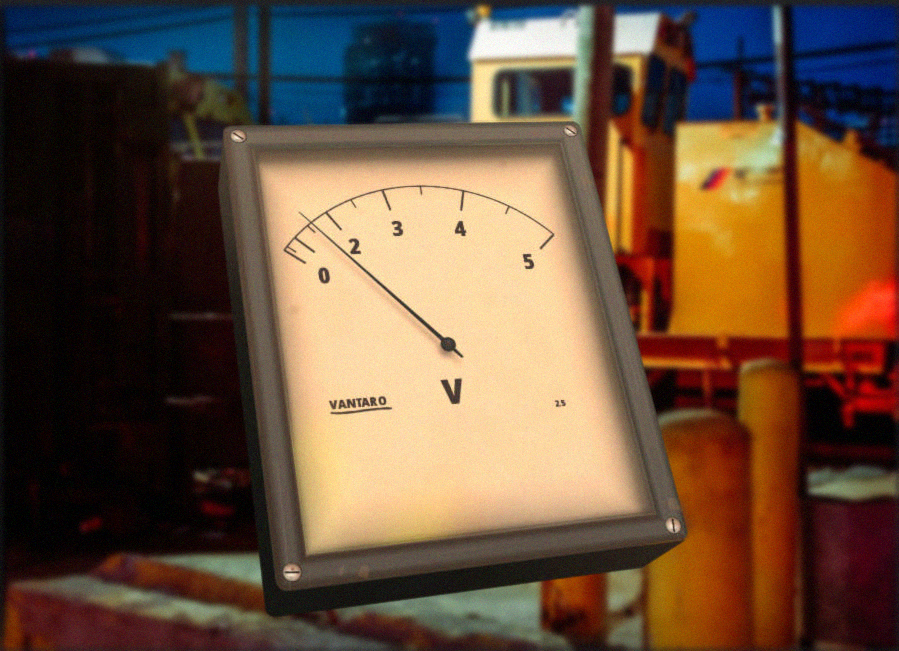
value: 1.5
